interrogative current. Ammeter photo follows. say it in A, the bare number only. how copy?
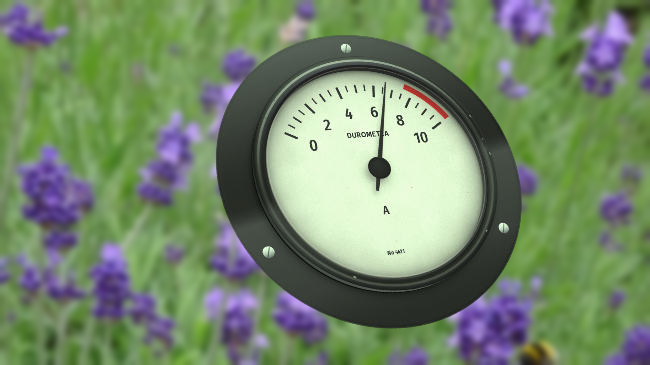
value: 6.5
